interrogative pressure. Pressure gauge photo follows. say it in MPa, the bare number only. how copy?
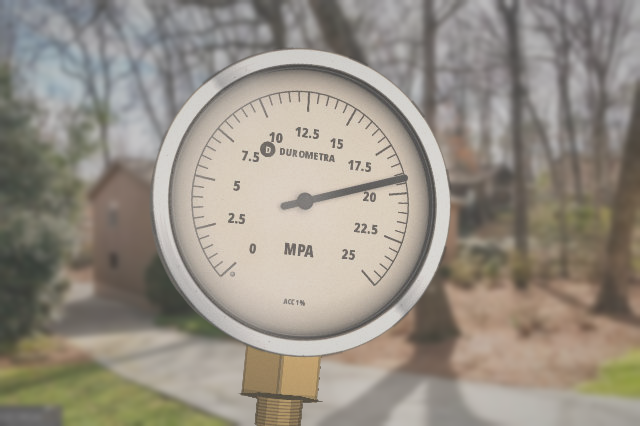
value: 19.25
